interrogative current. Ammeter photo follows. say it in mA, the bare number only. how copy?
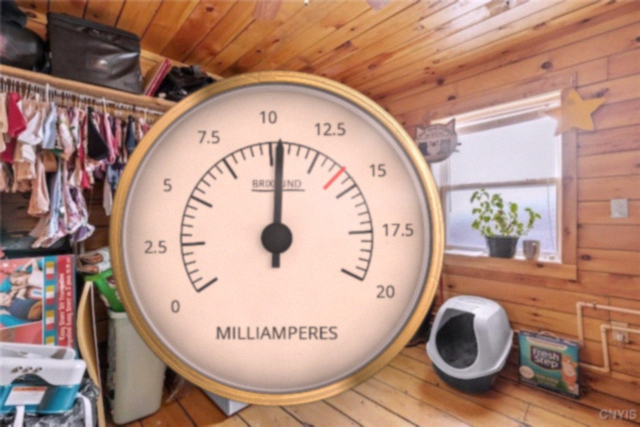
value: 10.5
